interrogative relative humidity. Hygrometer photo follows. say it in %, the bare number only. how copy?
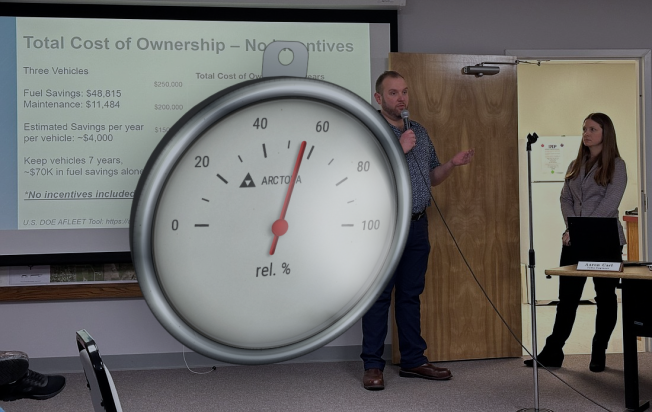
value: 55
